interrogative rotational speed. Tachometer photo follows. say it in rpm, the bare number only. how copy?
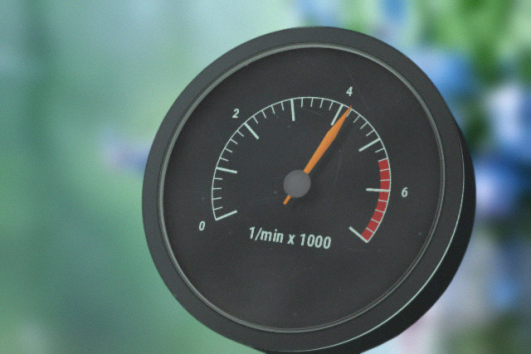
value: 4200
